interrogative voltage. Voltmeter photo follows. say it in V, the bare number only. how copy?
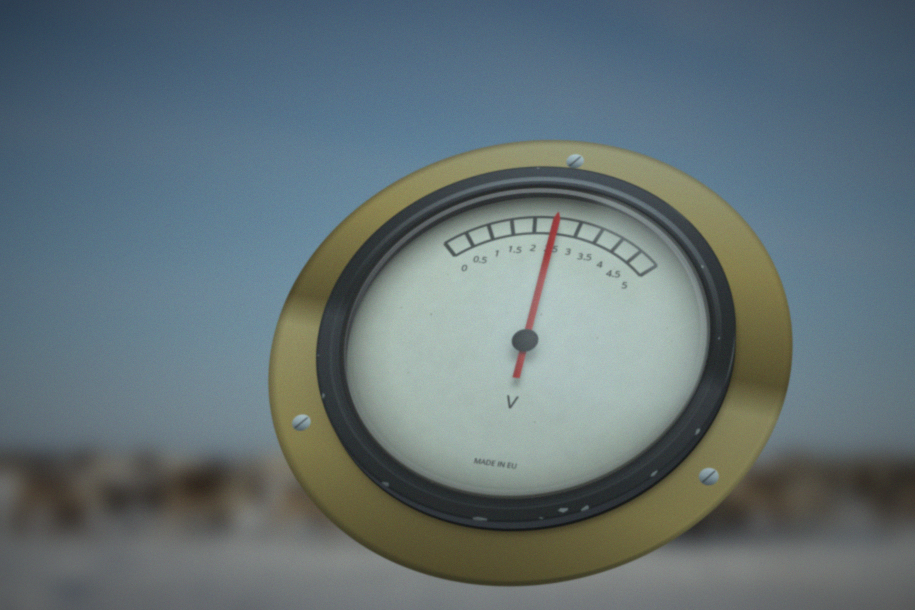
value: 2.5
